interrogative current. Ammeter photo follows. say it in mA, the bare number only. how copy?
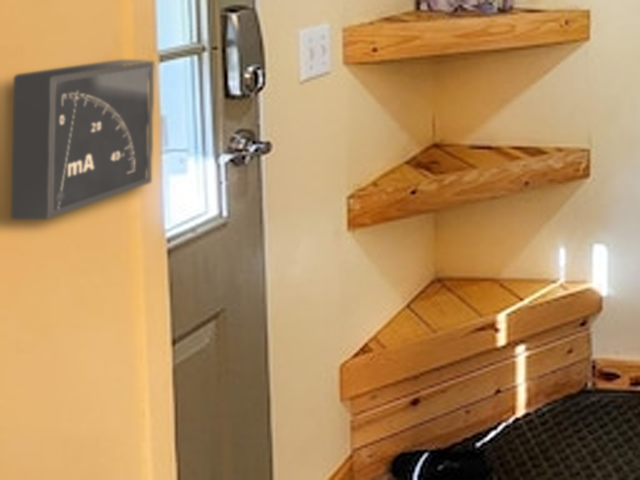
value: 5
